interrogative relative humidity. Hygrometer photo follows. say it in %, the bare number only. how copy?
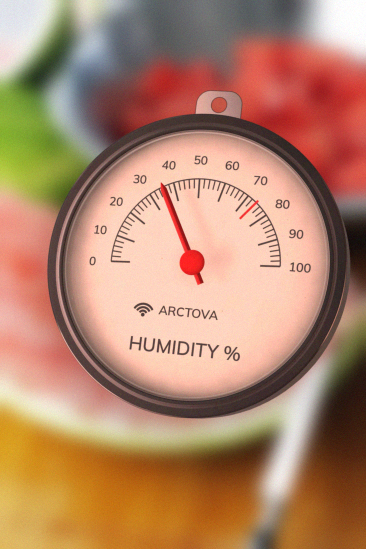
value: 36
